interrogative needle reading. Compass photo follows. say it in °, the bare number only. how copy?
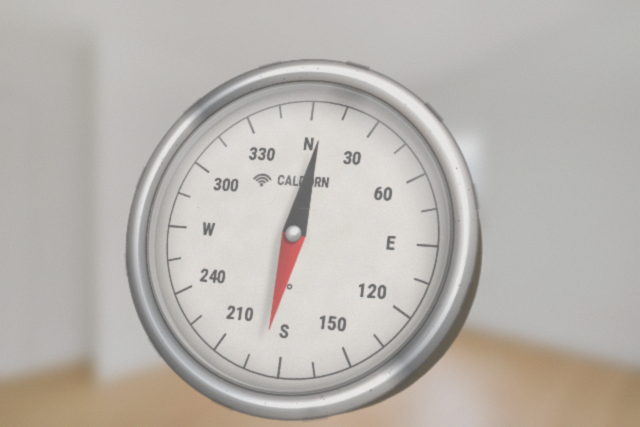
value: 187.5
